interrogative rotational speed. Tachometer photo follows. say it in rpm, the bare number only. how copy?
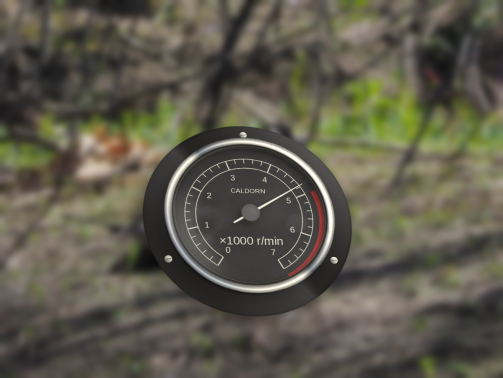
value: 4800
